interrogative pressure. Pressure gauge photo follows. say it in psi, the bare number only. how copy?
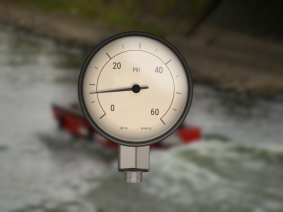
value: 7.5
